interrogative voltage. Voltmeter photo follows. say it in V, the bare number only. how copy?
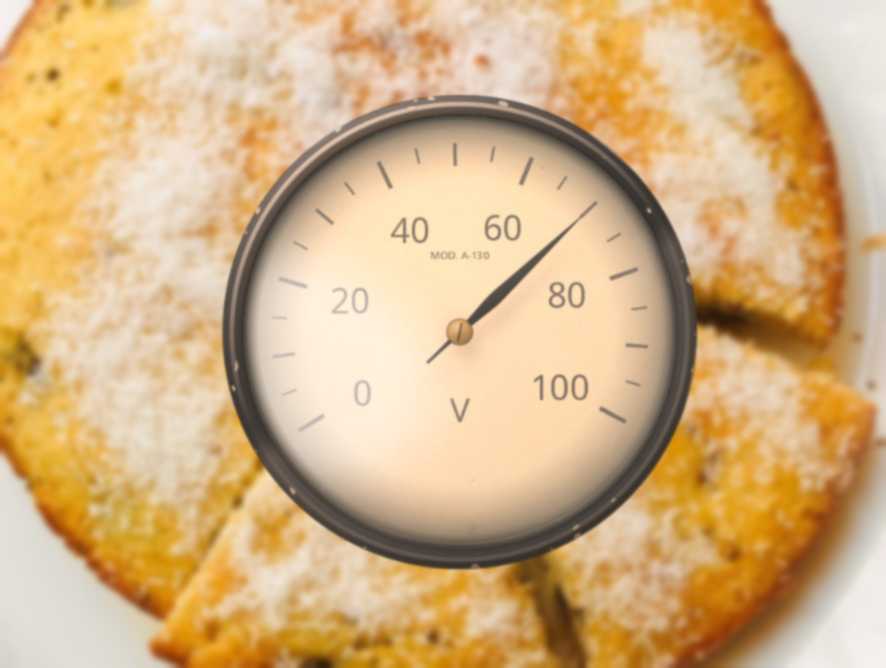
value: 70
